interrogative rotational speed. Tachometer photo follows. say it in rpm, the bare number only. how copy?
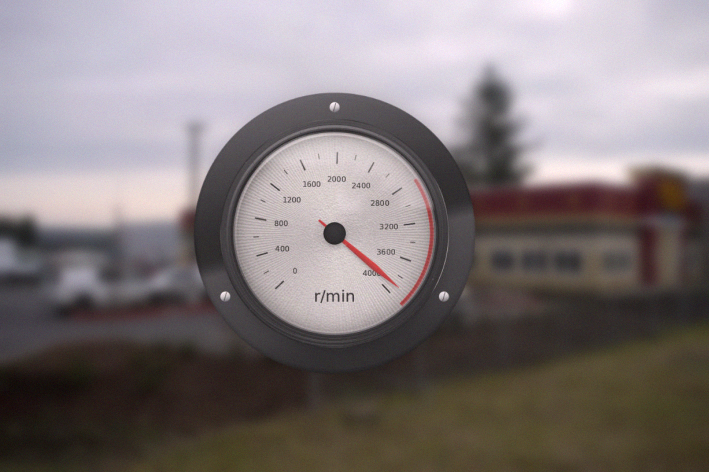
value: 3900
